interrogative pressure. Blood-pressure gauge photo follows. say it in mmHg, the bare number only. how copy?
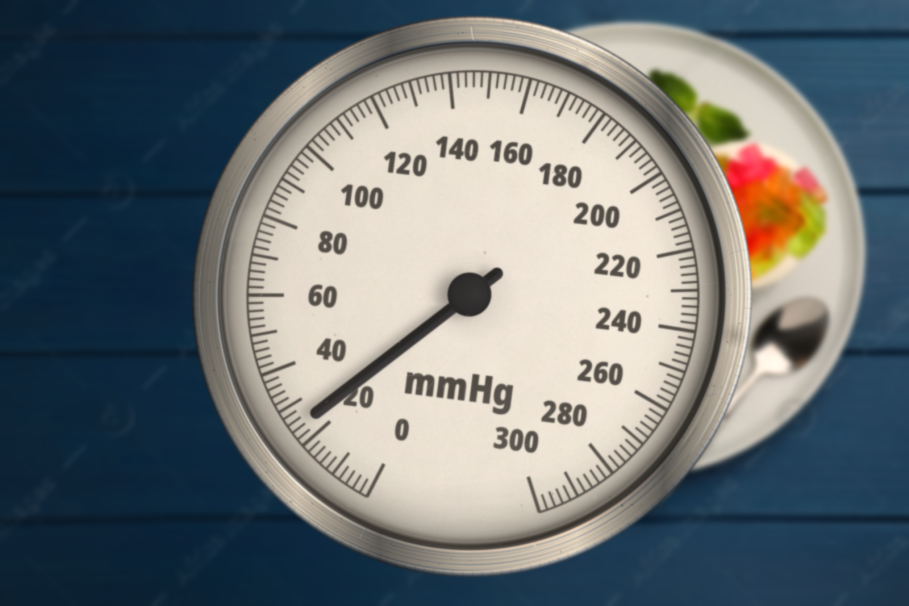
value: 24
